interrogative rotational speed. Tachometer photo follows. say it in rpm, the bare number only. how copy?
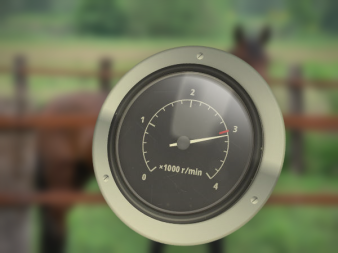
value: 3100
